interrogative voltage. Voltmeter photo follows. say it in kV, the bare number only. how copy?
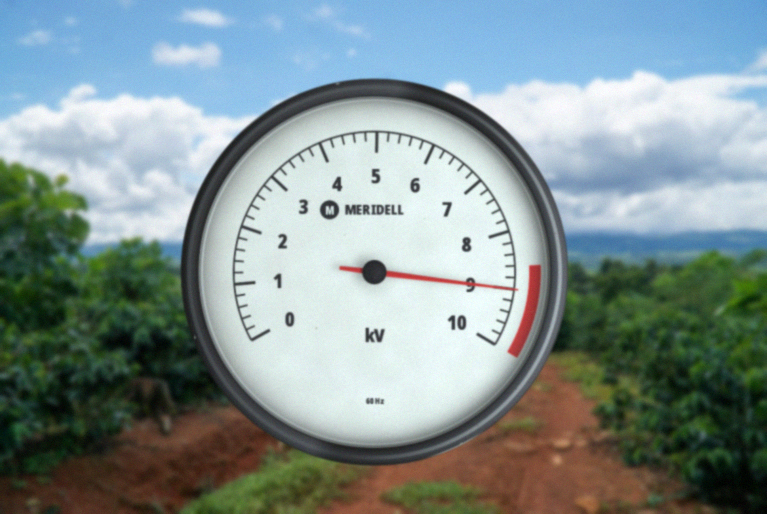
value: 9
